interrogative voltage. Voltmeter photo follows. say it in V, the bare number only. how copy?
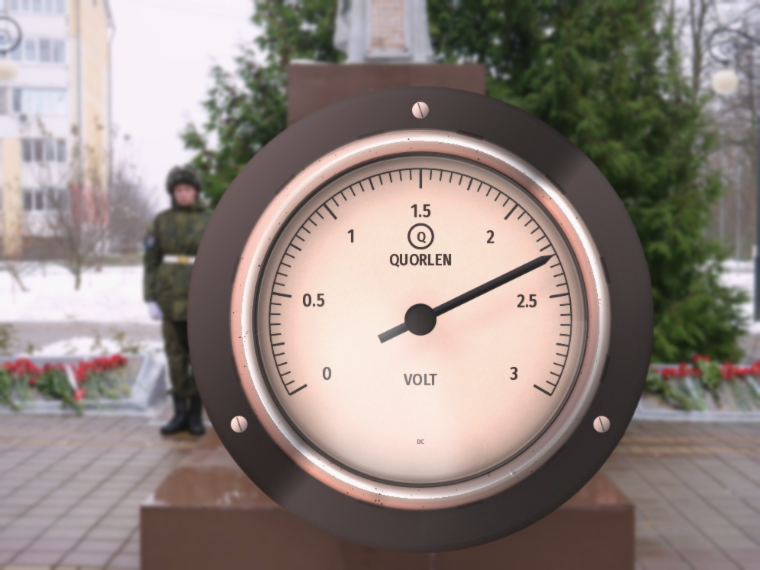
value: 2.3
